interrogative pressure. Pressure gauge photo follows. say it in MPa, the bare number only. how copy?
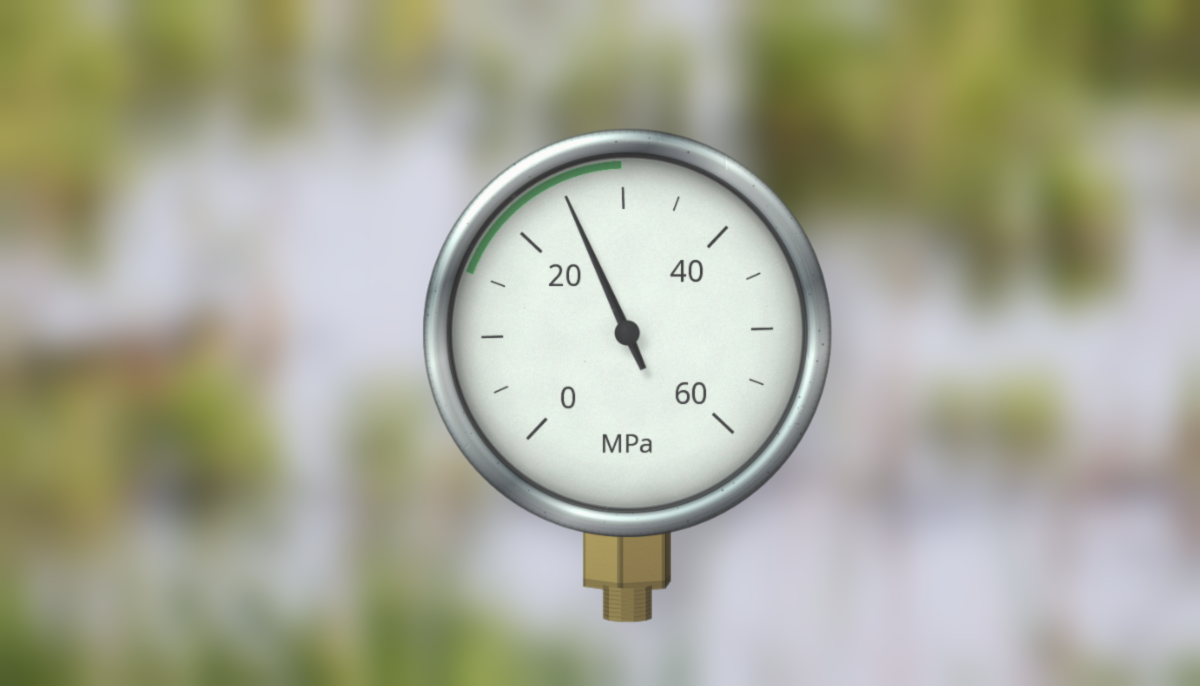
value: 25
